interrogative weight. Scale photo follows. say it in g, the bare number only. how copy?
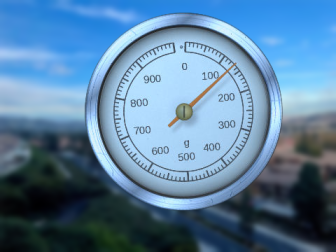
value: 130
